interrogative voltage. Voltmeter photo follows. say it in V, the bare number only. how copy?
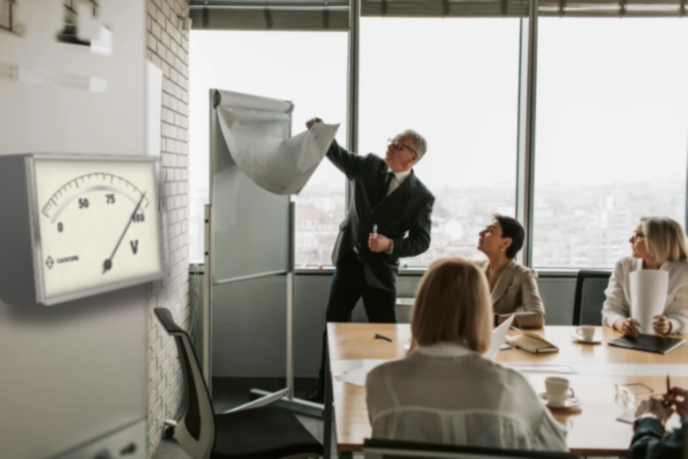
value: 95
